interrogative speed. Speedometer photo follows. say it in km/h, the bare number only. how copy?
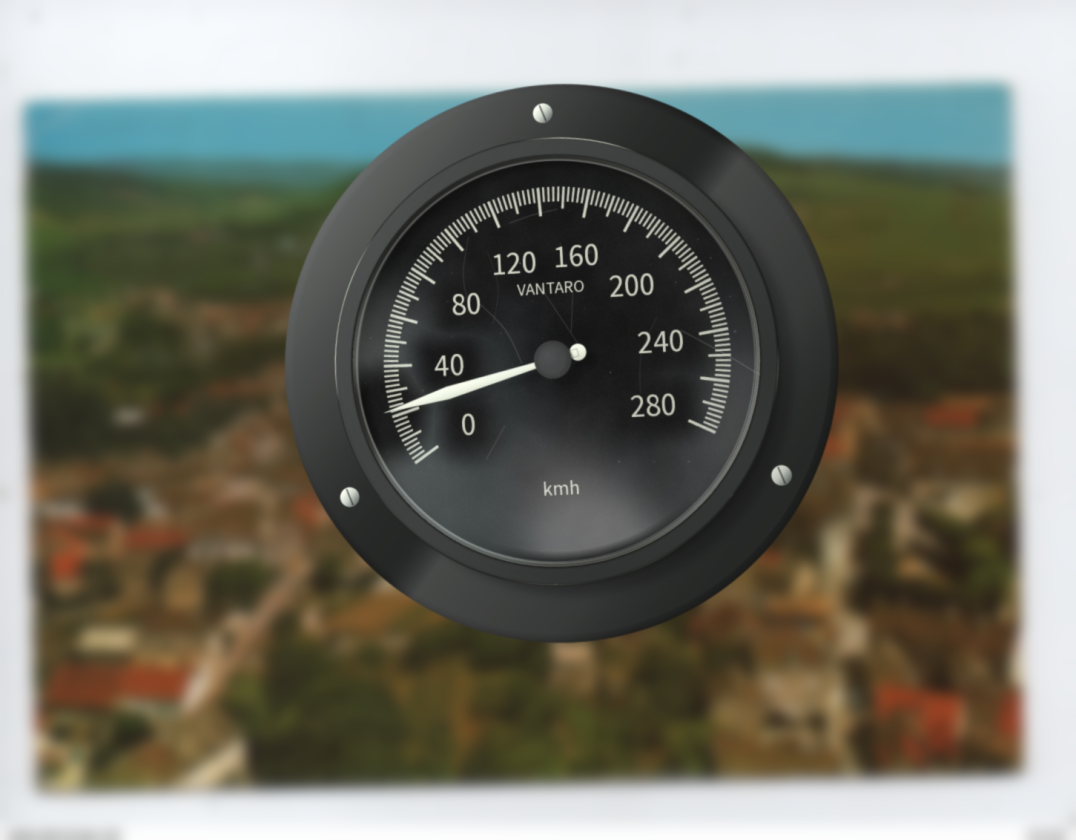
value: 22
